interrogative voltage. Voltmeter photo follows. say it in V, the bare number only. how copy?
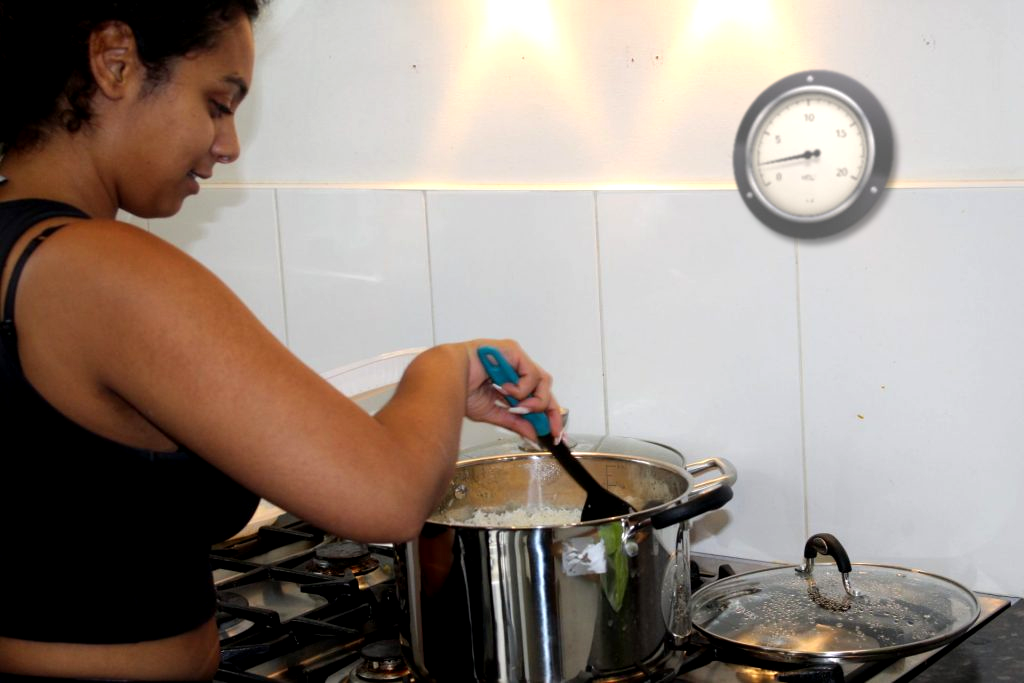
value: 2
